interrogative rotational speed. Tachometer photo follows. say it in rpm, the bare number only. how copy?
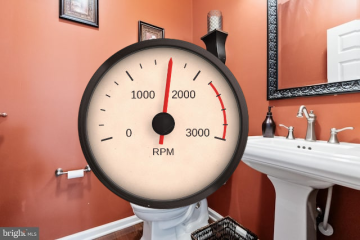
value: 1600
